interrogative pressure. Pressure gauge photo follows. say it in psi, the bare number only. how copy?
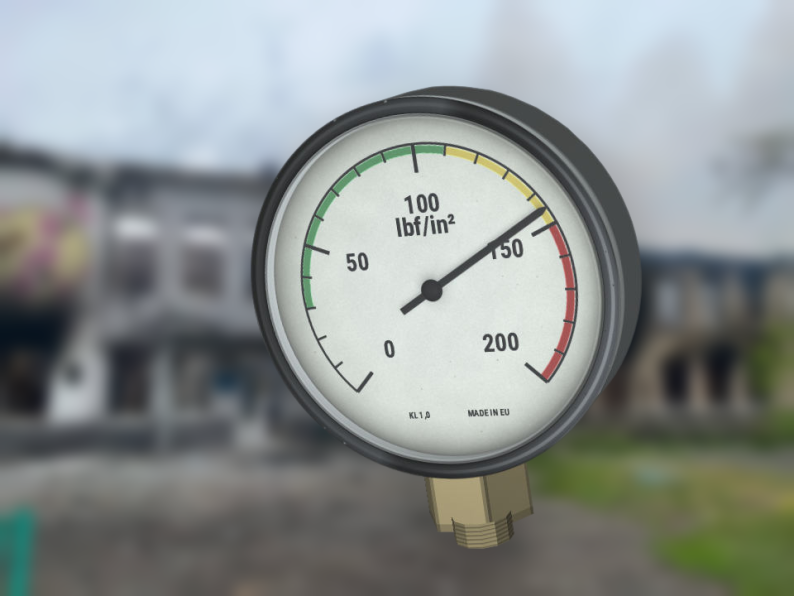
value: 145
